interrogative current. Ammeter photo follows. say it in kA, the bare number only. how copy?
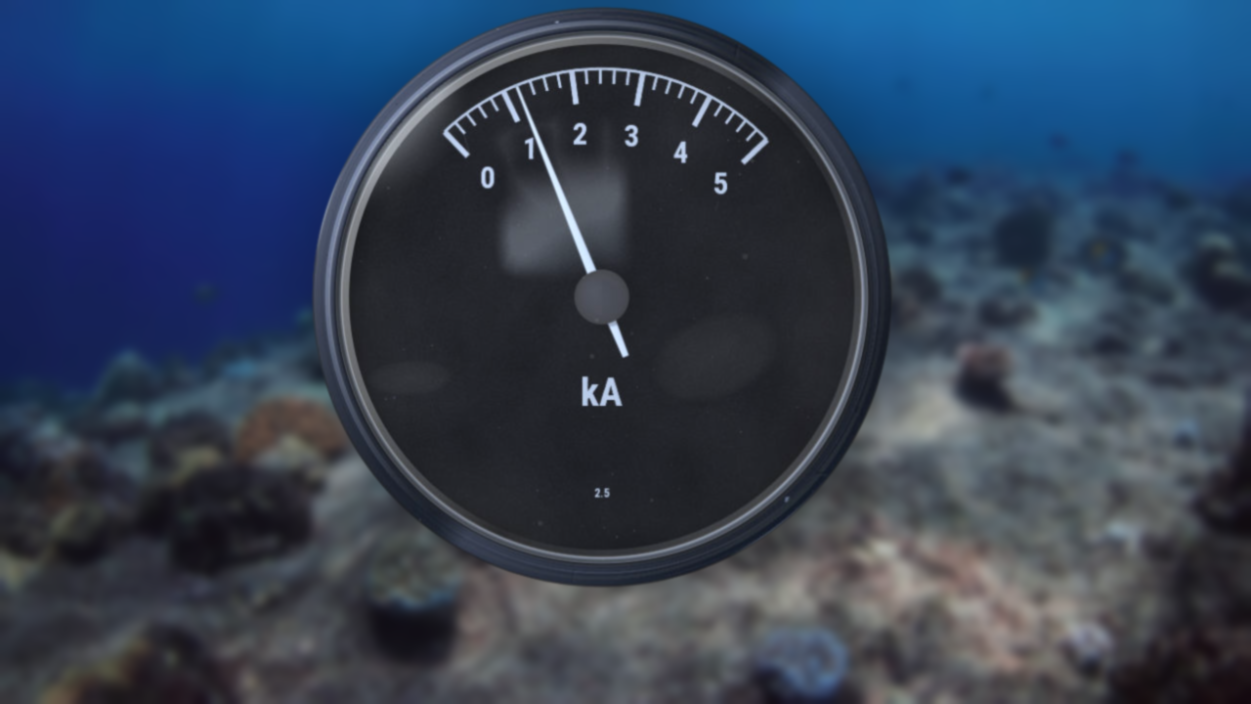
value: 1.2
